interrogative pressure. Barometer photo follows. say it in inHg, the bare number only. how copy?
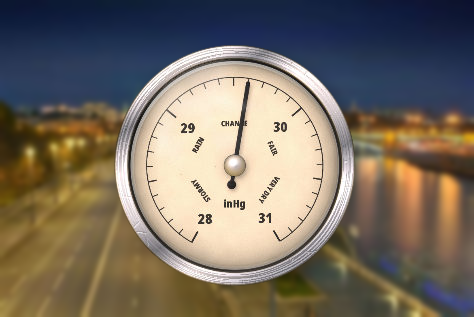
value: 29.6
